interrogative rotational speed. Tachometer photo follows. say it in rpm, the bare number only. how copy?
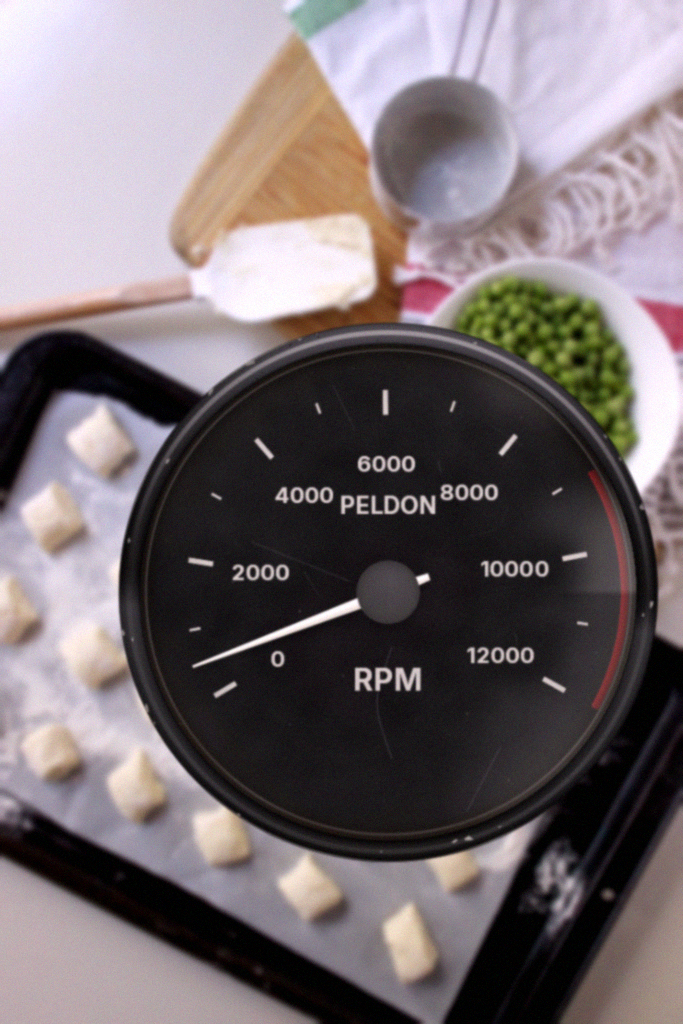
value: 500
